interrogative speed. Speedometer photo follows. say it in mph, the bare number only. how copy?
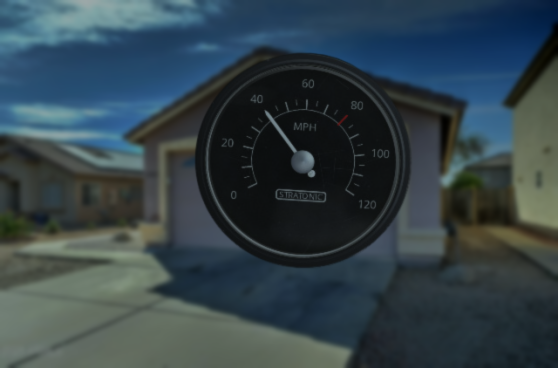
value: 40
